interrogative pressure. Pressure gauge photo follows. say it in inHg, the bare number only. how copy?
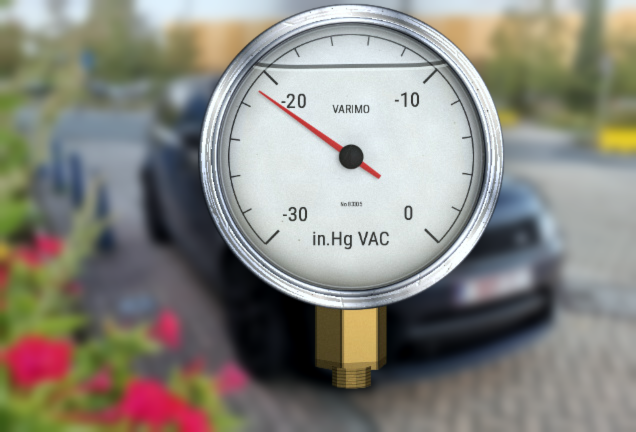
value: -21
